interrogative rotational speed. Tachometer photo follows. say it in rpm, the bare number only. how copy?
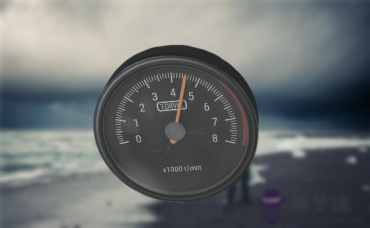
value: 4500
